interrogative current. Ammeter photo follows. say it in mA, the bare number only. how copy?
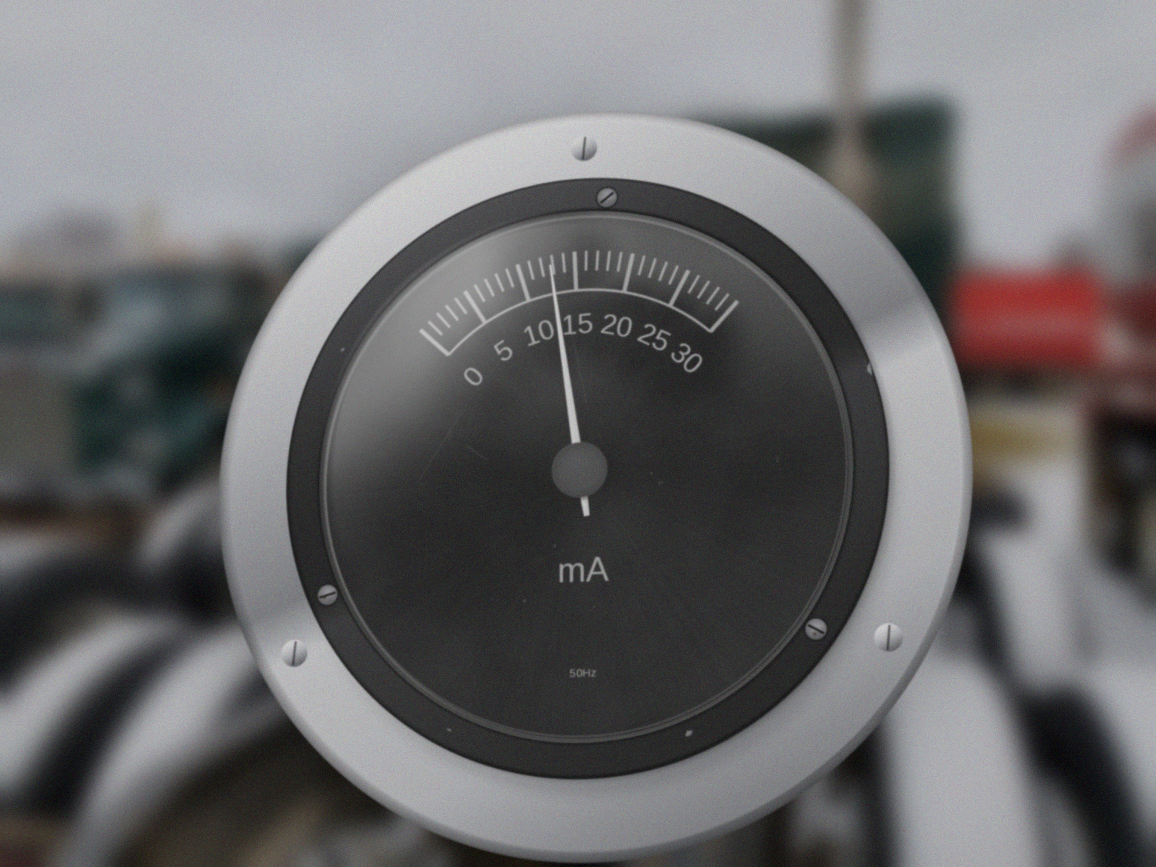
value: 13
